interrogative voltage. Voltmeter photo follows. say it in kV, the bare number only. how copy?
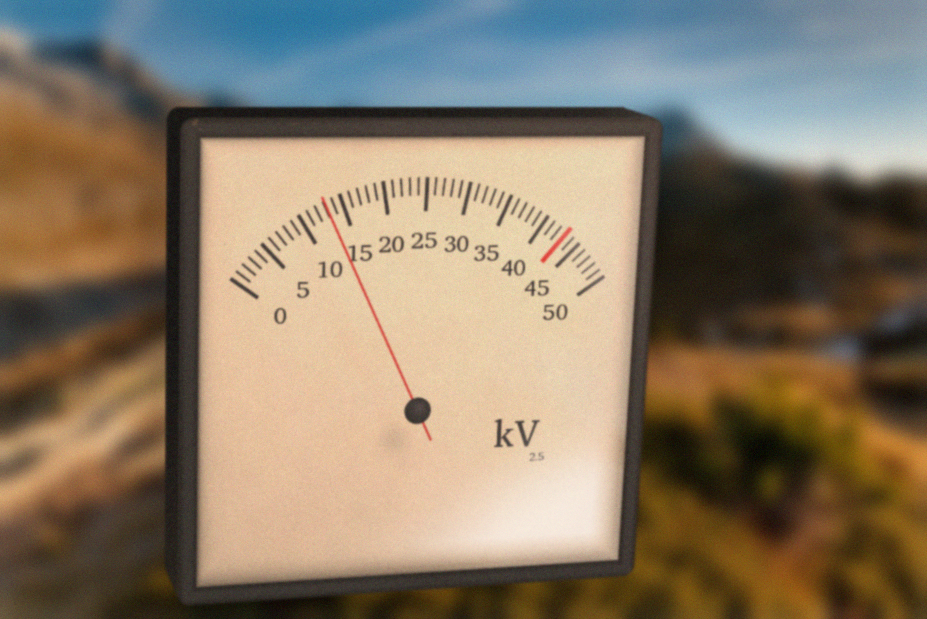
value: 13
